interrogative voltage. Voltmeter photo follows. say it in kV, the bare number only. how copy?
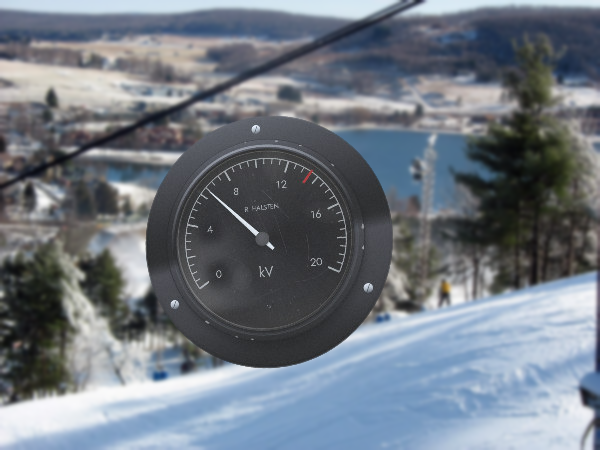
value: 6.5
